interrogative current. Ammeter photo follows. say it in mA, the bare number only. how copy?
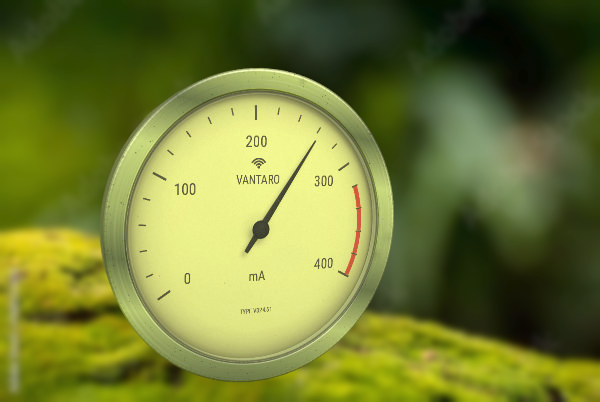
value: 260
